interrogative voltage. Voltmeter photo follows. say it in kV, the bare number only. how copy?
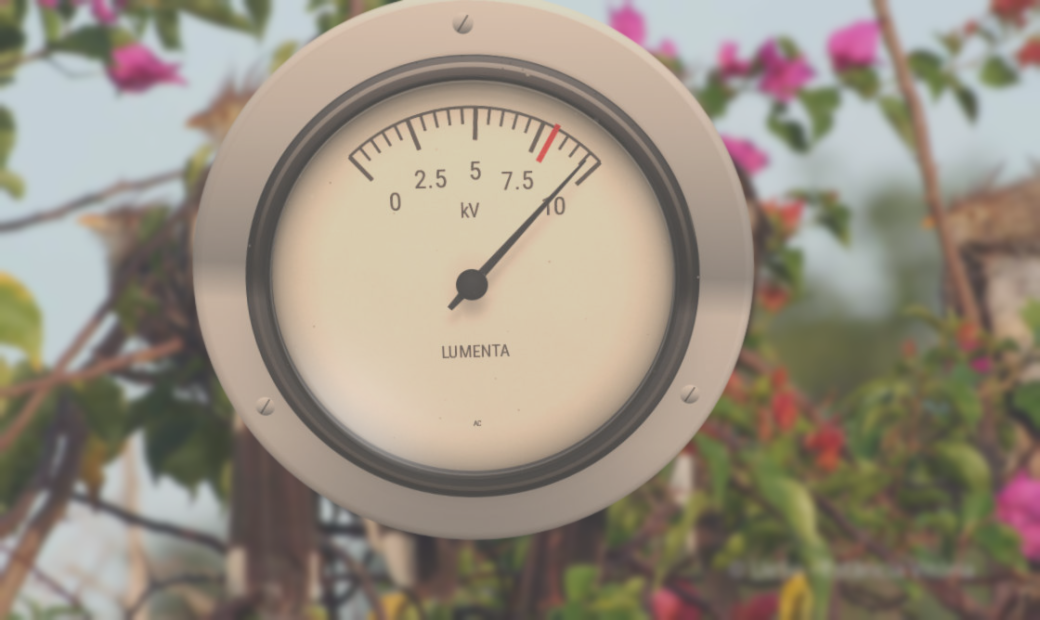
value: 9.5
